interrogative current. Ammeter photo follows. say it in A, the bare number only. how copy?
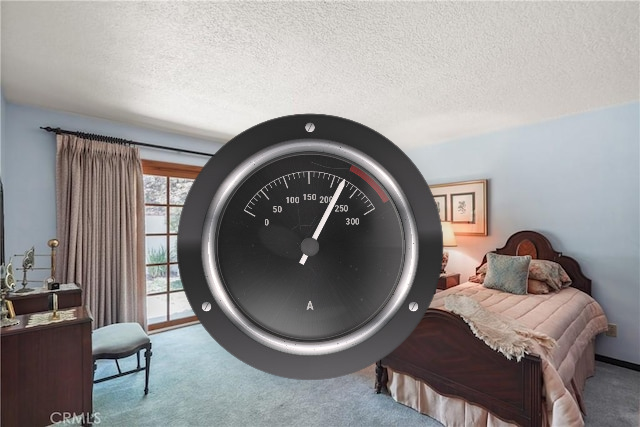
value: 220
